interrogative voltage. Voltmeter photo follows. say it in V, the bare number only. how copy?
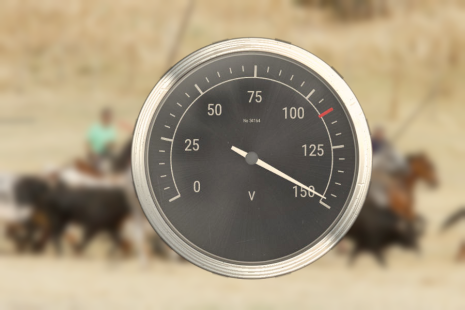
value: 147.5
